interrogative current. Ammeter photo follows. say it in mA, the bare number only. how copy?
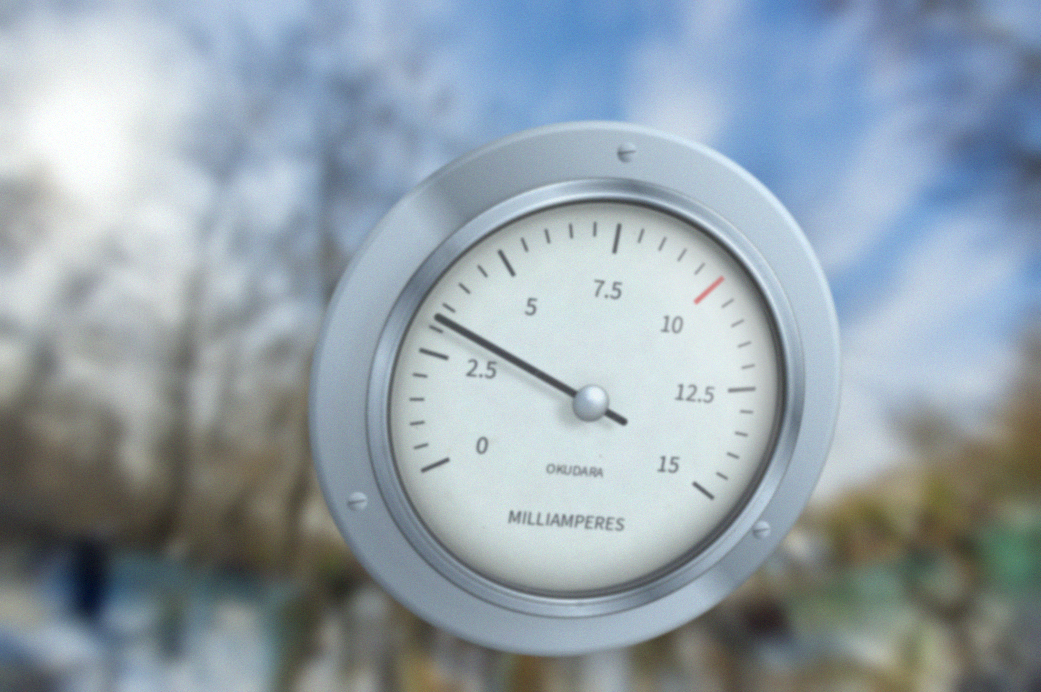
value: 3.25
